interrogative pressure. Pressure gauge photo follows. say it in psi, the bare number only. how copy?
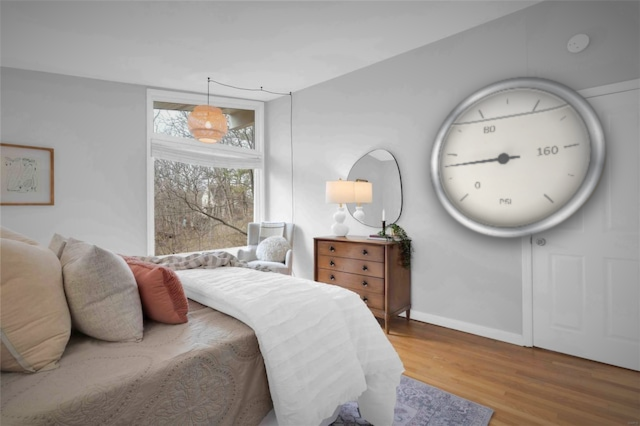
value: 30
